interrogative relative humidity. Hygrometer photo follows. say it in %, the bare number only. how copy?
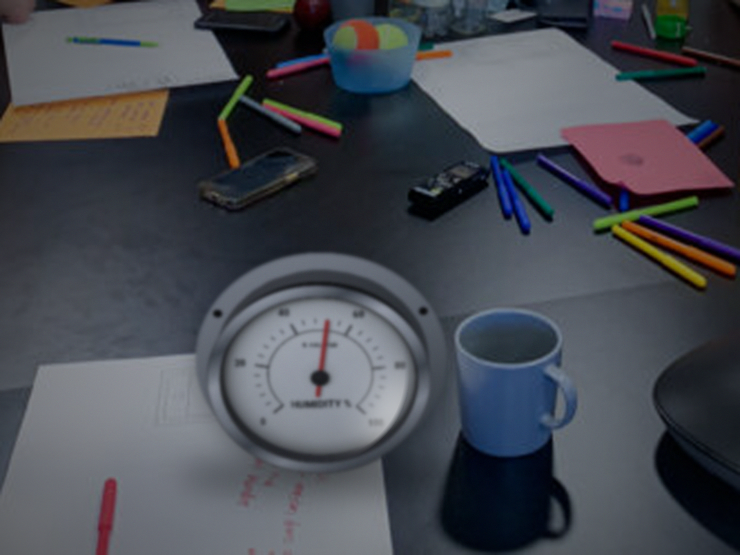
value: 52
